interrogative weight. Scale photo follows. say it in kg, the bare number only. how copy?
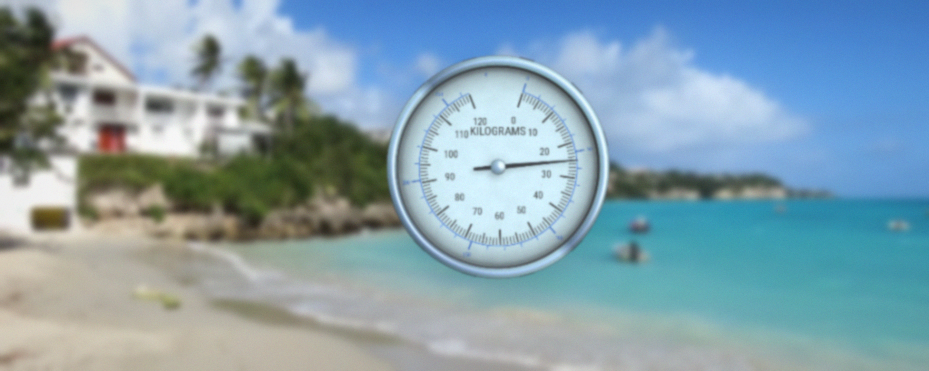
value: 25
